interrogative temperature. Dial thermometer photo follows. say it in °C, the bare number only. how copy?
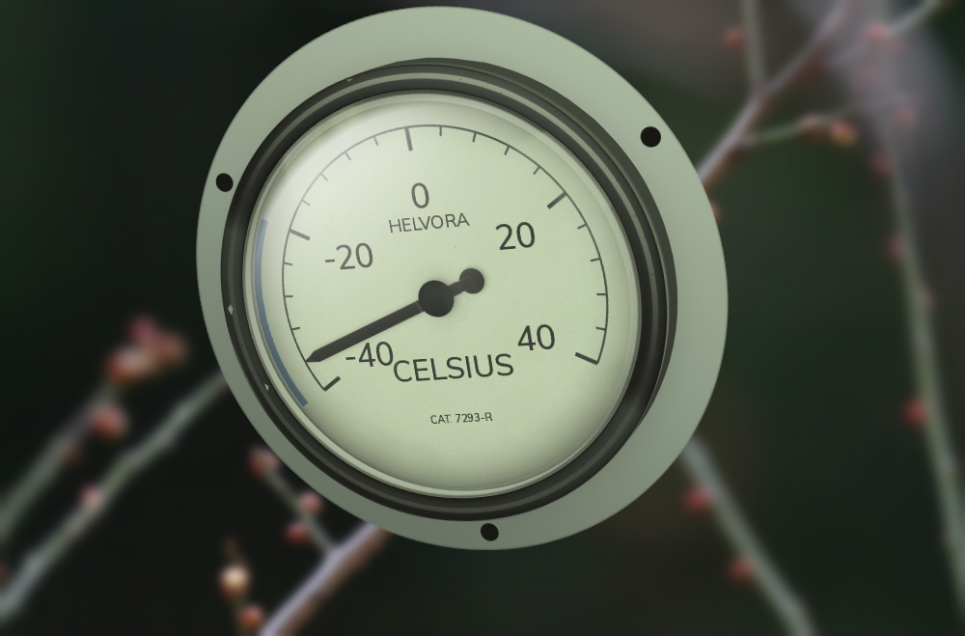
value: -36
